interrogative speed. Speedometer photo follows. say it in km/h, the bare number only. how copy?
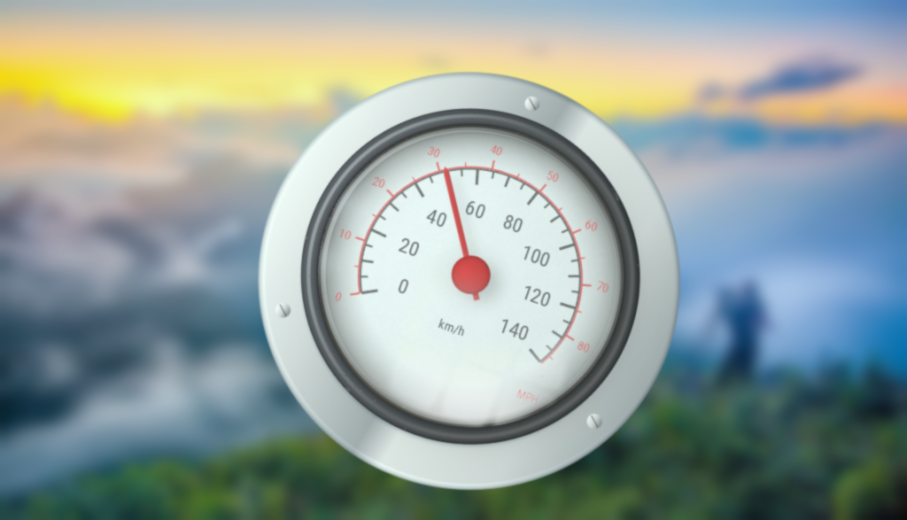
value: 50
